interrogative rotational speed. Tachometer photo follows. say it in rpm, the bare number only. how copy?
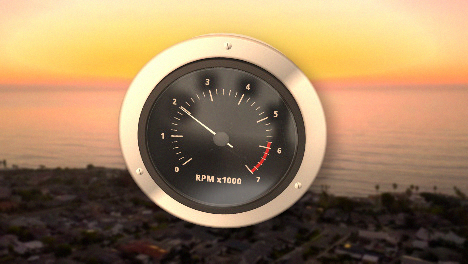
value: 2000
